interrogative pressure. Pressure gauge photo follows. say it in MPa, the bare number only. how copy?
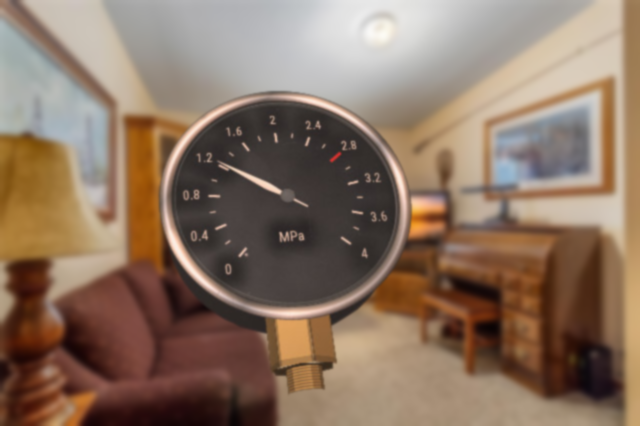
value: 1.2
